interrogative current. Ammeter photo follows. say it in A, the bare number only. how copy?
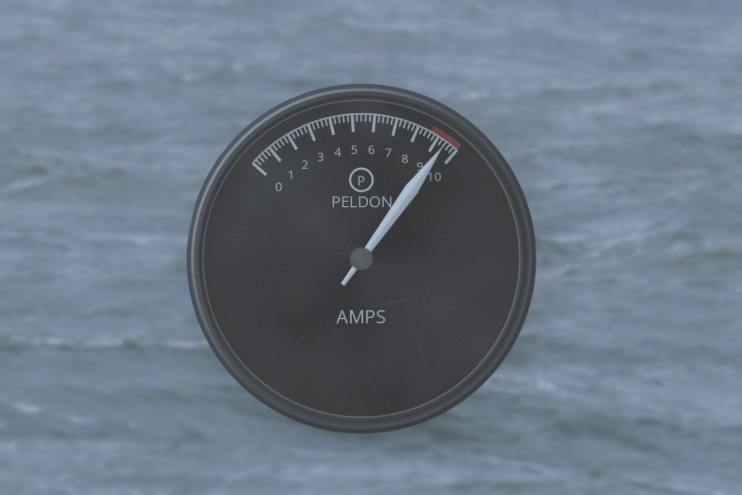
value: 9.4
